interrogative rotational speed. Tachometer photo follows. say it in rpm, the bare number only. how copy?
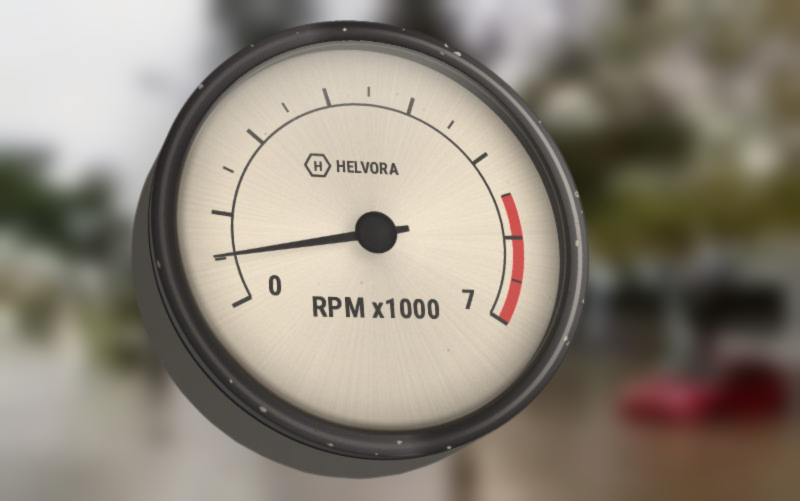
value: 500
